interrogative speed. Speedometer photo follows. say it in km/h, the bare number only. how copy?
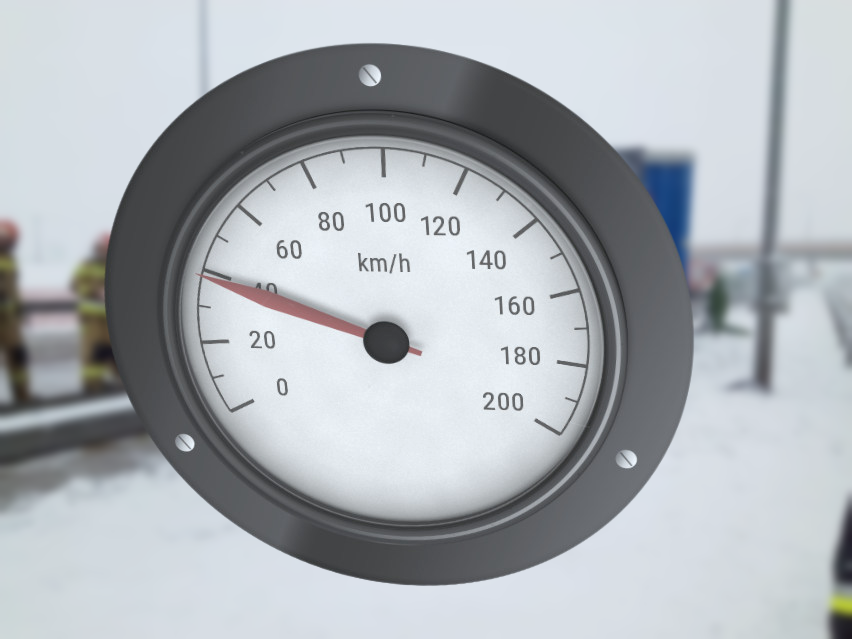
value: 40
